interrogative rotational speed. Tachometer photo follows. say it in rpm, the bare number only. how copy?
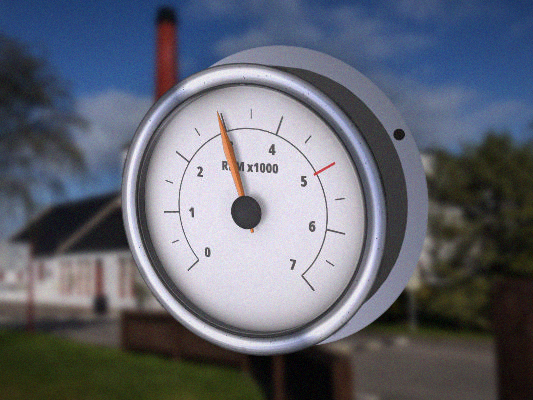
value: 3000
